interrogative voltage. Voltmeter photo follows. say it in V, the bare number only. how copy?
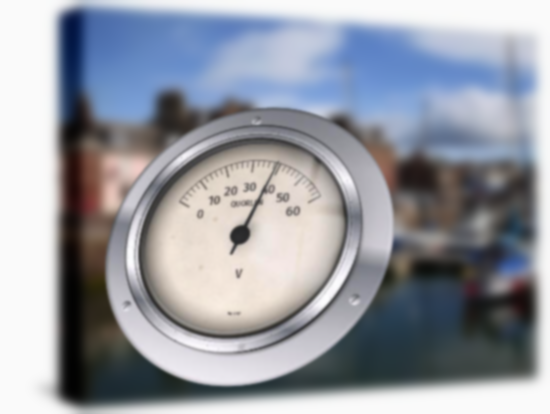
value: 40
